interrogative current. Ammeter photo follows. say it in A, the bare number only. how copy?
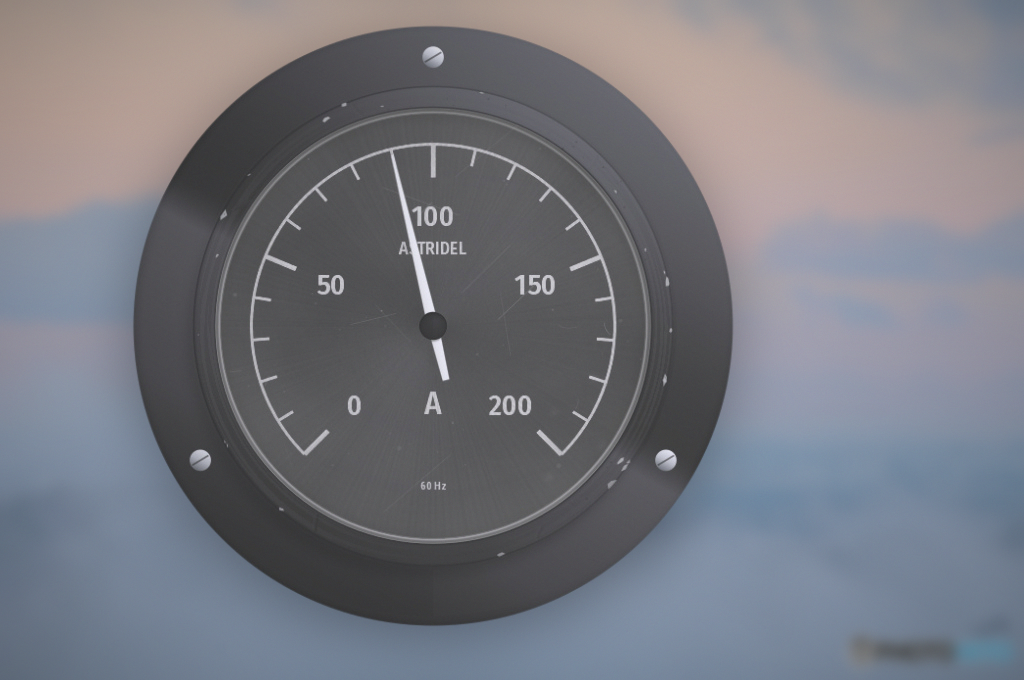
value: 90
